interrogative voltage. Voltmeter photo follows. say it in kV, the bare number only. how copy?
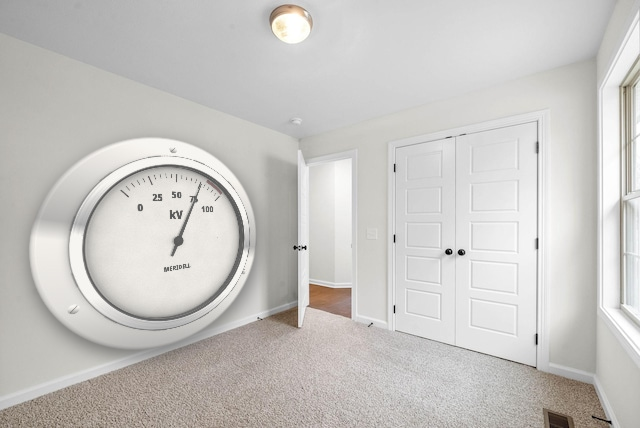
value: 75
